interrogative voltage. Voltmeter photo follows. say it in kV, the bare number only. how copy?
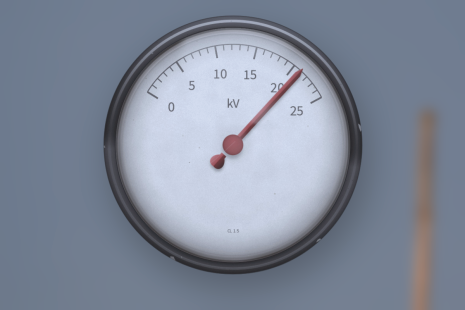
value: 21
